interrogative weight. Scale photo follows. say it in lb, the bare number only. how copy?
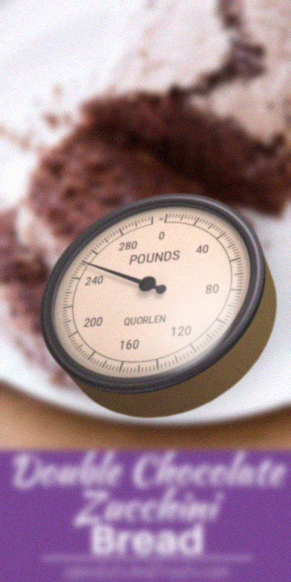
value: 250
